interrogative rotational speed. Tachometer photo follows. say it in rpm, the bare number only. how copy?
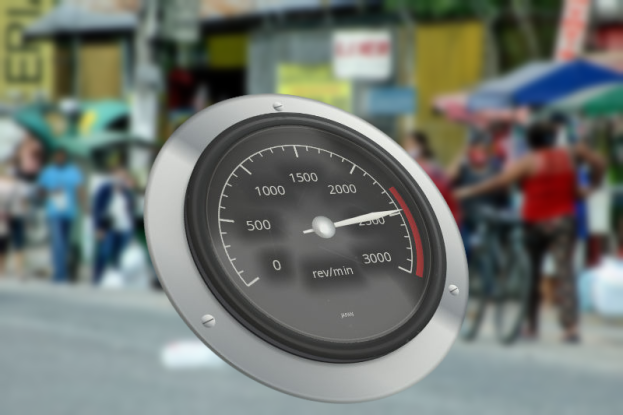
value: 2500
